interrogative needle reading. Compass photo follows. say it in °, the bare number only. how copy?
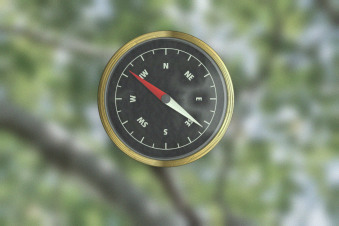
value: 307.5
